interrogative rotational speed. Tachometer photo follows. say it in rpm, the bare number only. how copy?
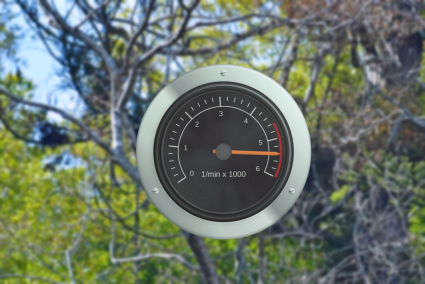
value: 5400
